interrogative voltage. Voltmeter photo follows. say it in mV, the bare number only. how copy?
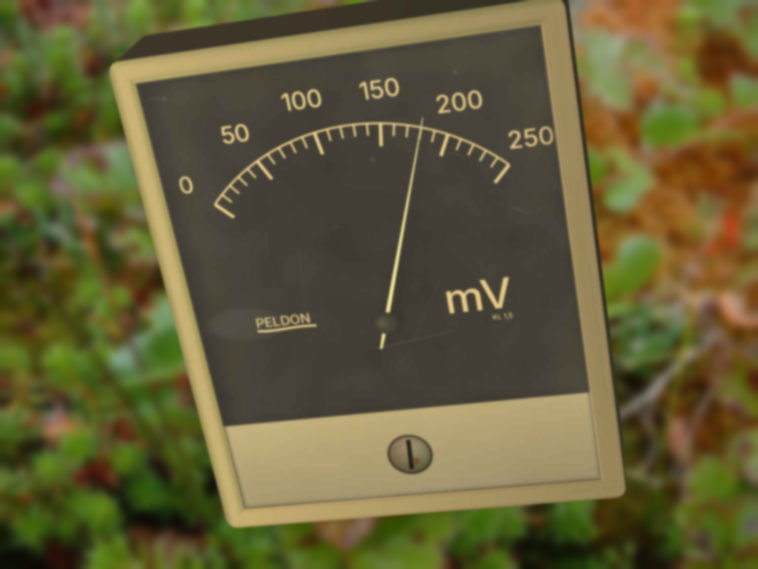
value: 180
